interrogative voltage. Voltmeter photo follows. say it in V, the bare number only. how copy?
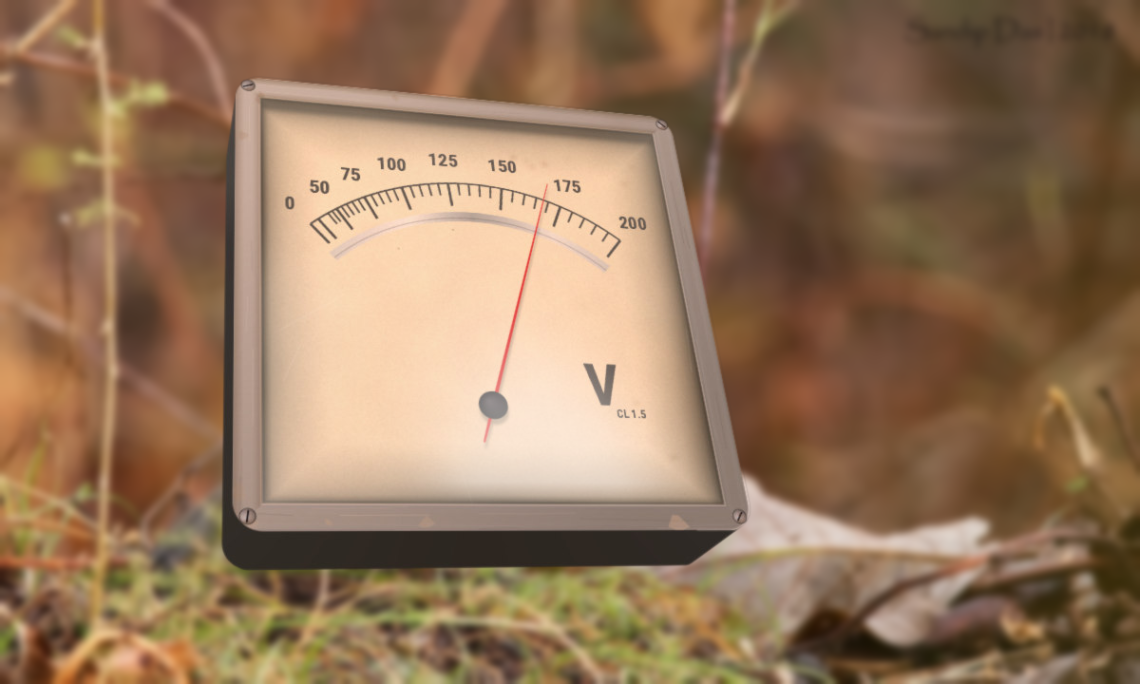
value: 167.5
